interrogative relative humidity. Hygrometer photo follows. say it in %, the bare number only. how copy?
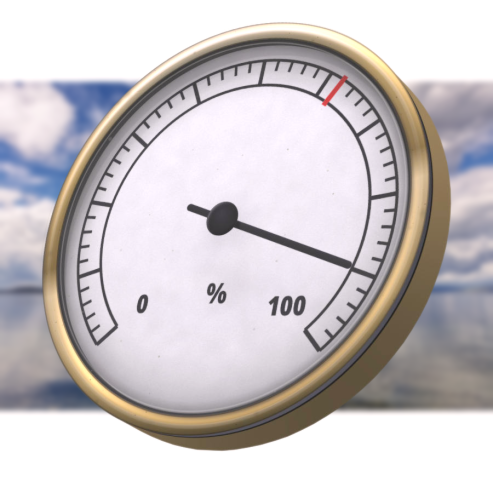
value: 90
